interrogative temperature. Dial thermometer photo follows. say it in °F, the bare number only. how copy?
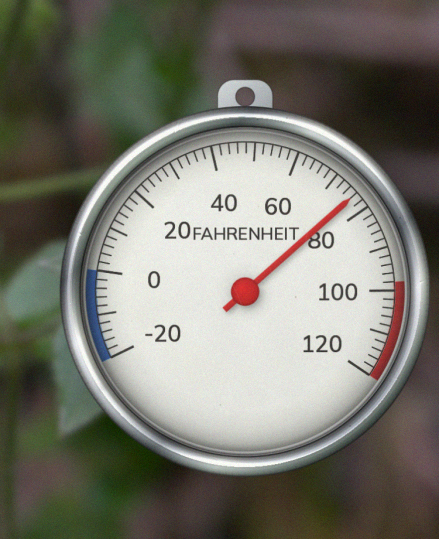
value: 76
